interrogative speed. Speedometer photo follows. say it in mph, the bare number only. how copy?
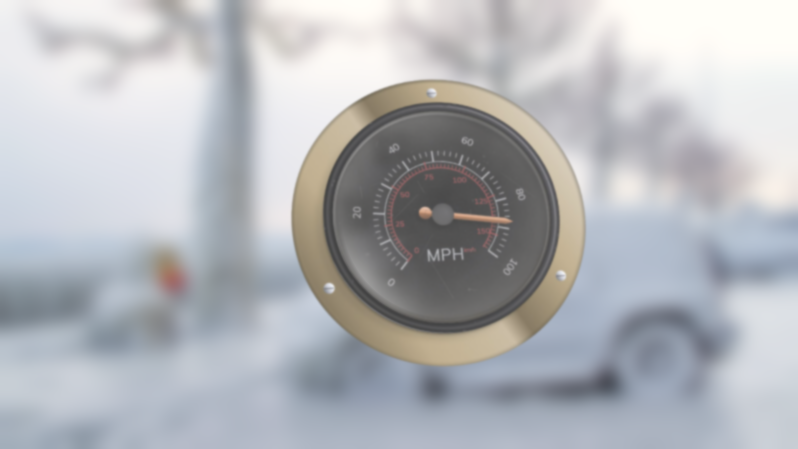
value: 88
